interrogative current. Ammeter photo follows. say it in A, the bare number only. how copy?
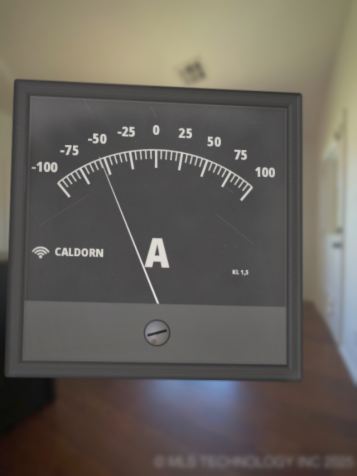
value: -55
